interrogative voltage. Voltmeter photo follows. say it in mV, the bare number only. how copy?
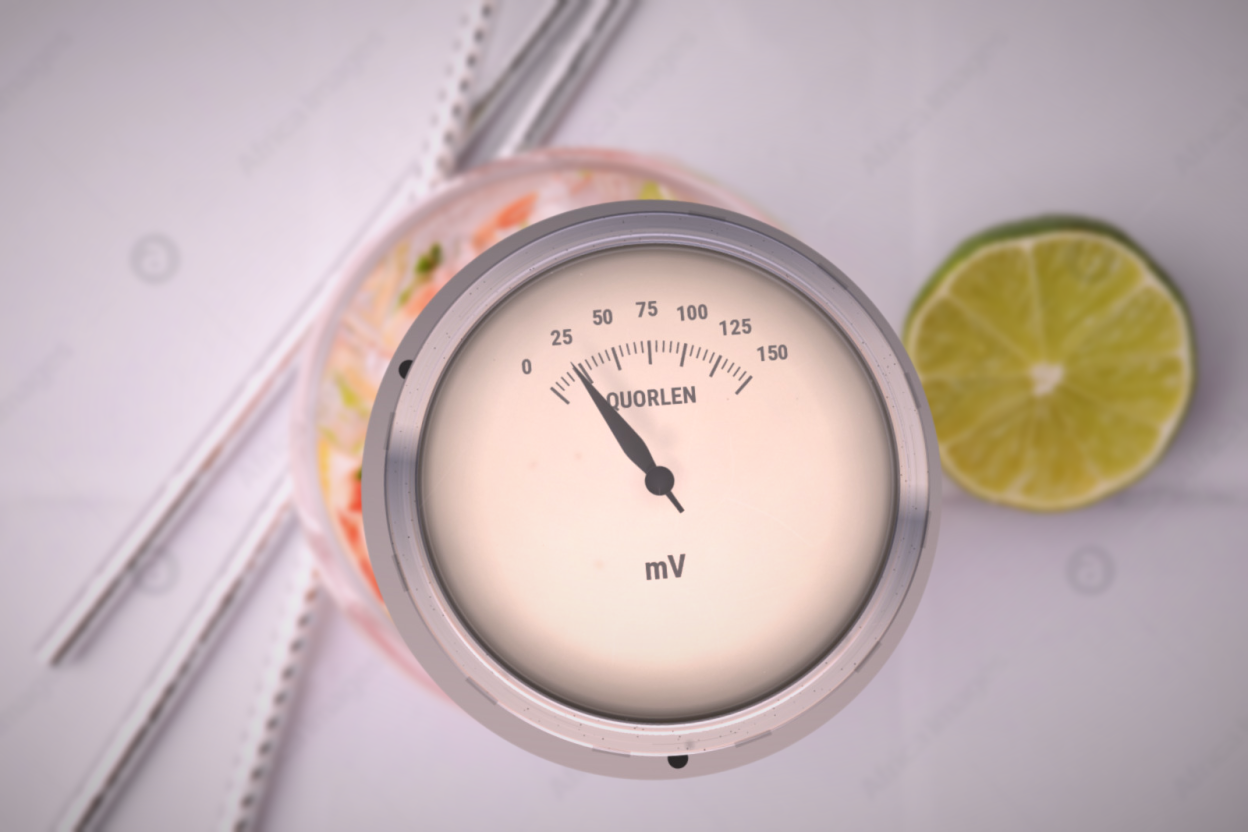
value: 20
